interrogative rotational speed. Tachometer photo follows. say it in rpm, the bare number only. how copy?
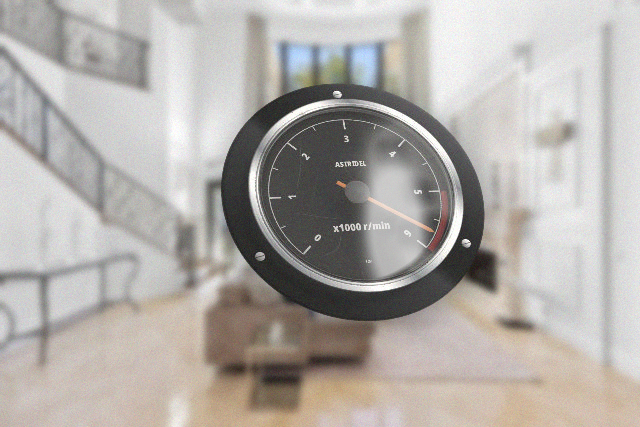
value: 5750
